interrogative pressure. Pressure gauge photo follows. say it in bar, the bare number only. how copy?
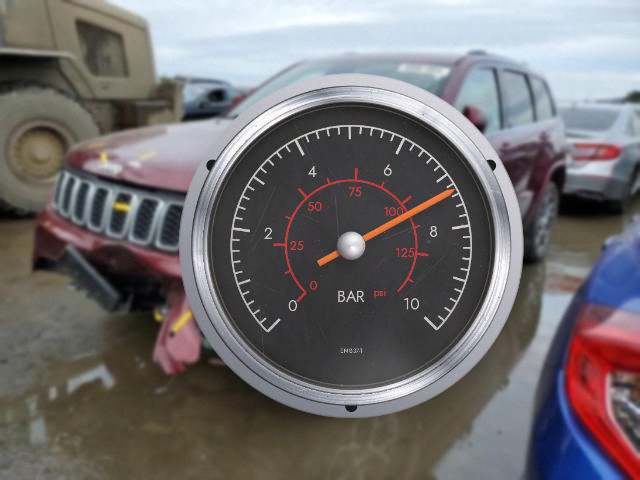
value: 7.3
